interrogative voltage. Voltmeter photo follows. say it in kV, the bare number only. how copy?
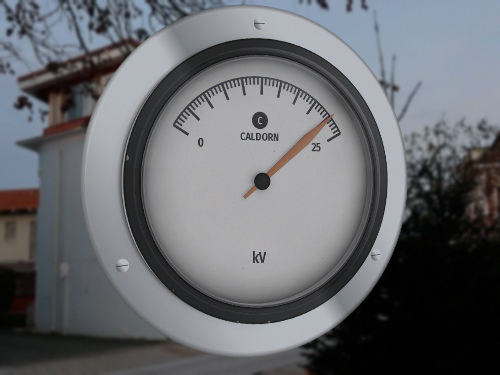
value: 22.5
